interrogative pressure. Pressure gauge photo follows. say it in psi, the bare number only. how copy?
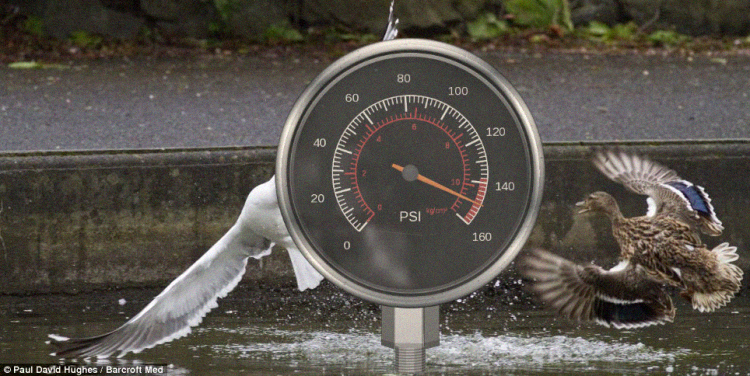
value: 150
